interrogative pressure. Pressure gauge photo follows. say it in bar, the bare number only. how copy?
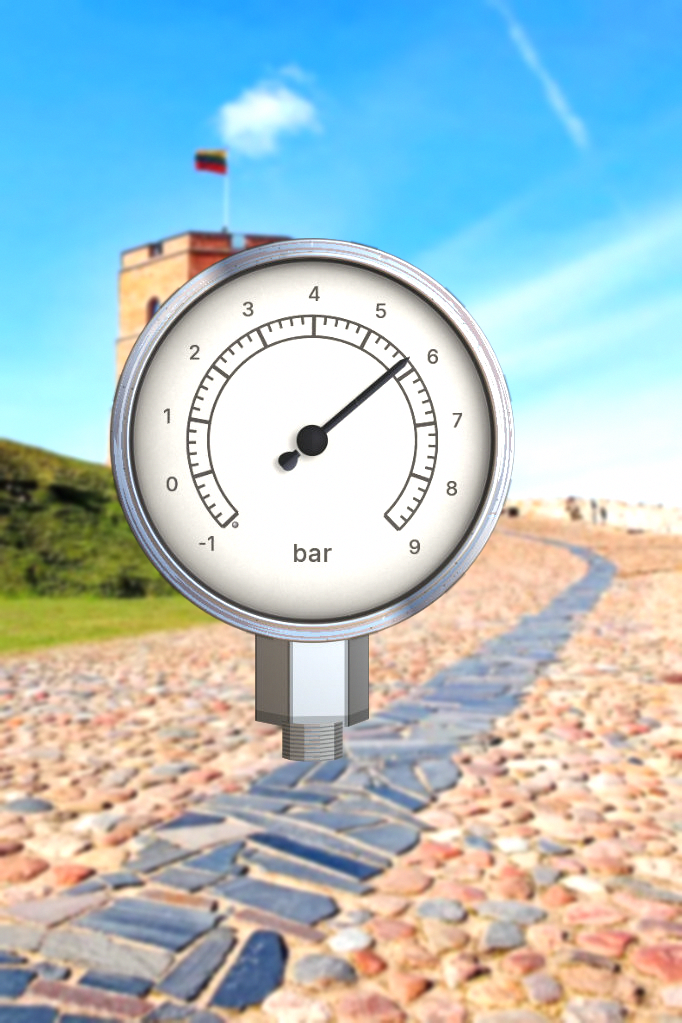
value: 5.8
